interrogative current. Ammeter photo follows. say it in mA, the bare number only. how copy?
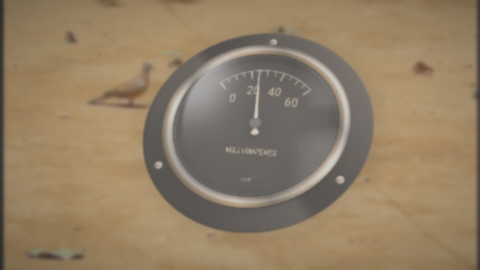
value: 25
